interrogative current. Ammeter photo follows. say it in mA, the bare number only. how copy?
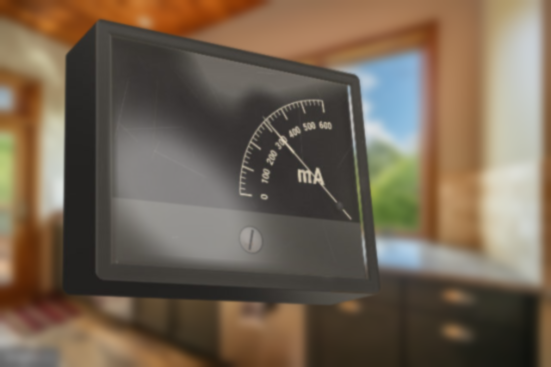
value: 300
